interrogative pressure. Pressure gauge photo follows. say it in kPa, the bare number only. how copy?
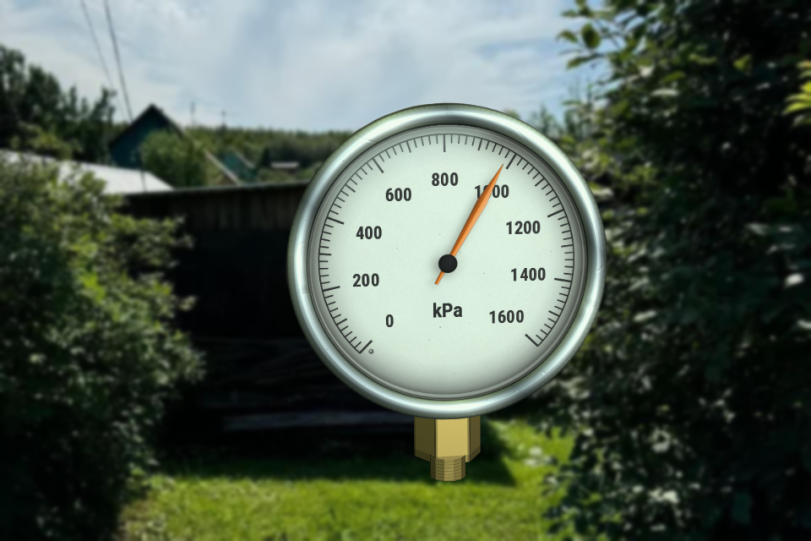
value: 980
